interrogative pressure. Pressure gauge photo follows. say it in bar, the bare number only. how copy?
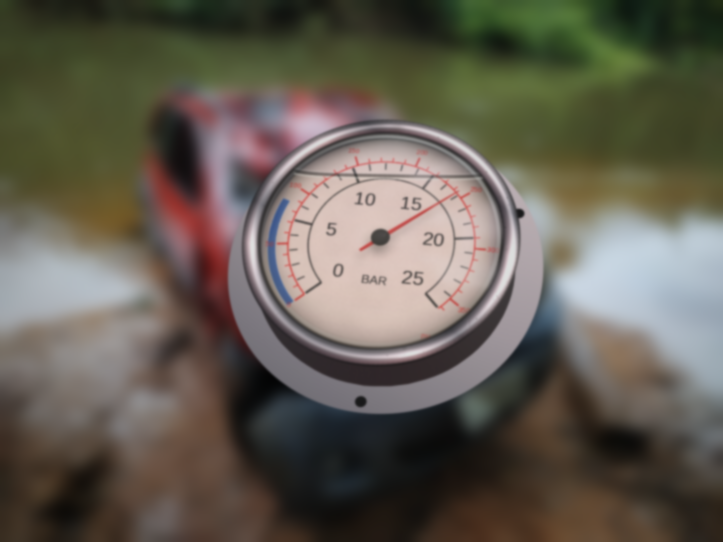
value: 17
